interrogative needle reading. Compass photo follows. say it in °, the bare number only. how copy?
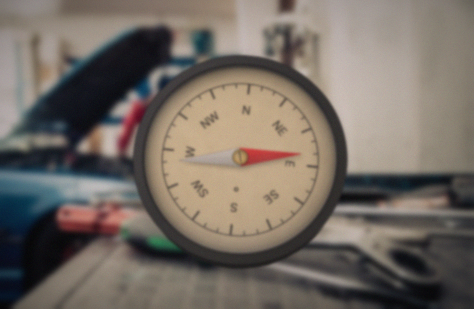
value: 80
